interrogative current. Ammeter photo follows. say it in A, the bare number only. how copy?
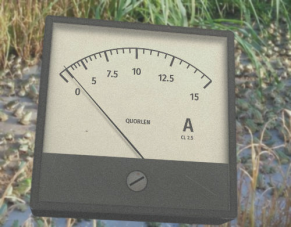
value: 2.5
